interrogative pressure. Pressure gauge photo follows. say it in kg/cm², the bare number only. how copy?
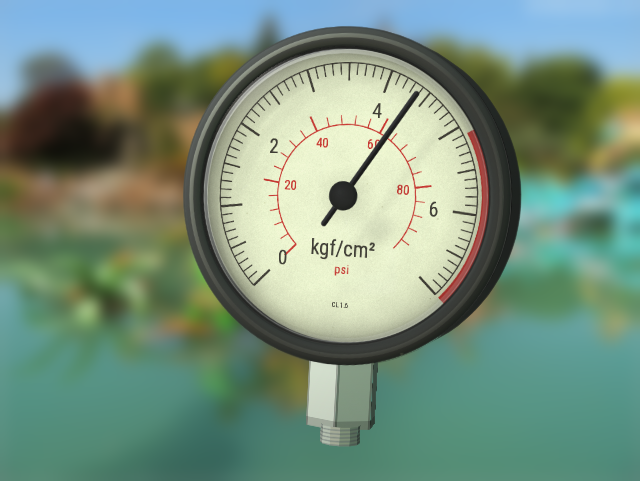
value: 4.4
